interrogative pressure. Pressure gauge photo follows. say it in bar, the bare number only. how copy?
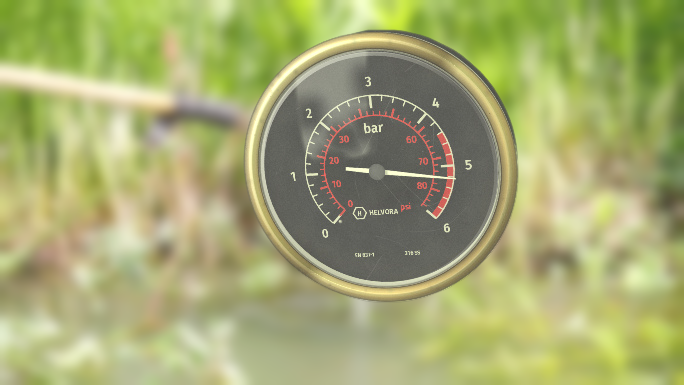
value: 5.2
